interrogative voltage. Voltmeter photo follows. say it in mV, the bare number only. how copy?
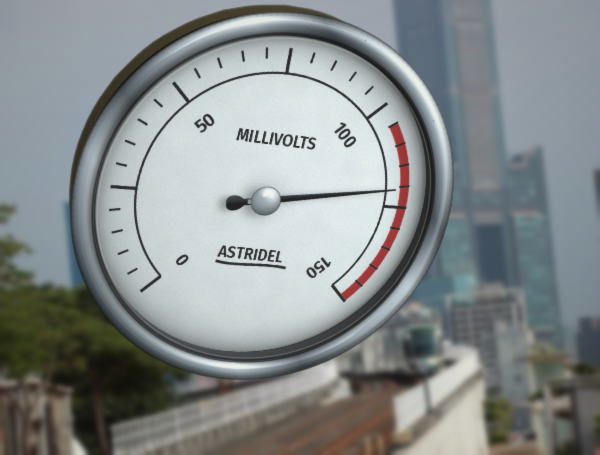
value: 120
